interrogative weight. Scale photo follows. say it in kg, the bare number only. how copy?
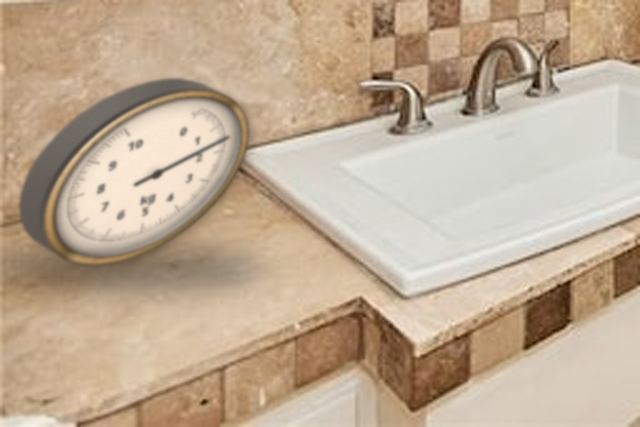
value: 1.5
